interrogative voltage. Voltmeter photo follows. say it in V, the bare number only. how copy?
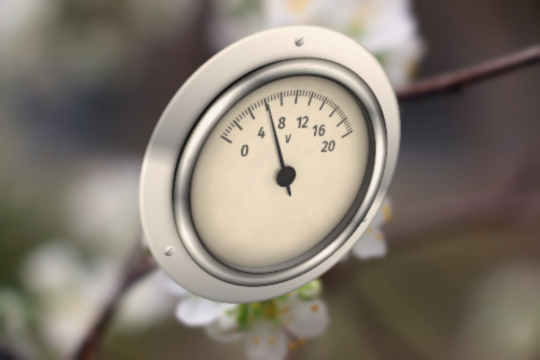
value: 6
